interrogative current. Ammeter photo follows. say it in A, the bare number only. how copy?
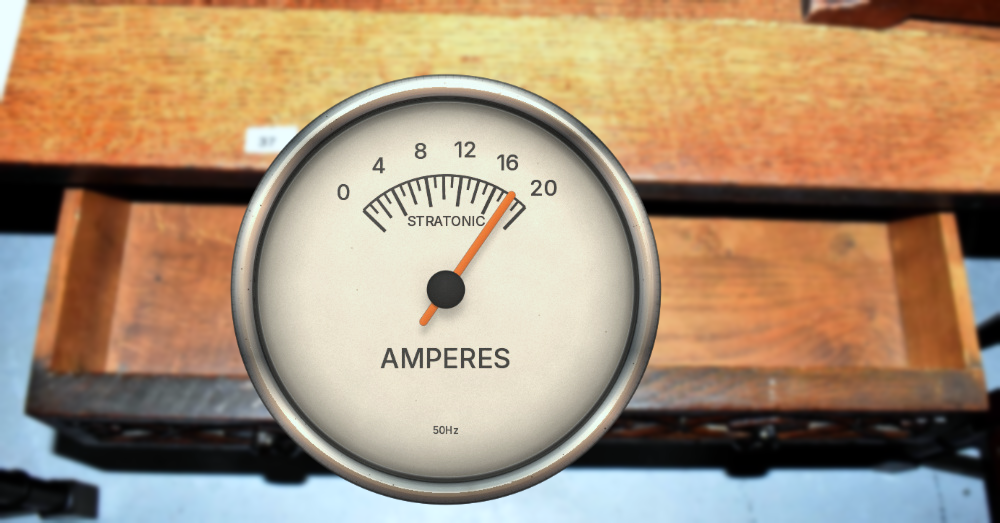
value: 18
